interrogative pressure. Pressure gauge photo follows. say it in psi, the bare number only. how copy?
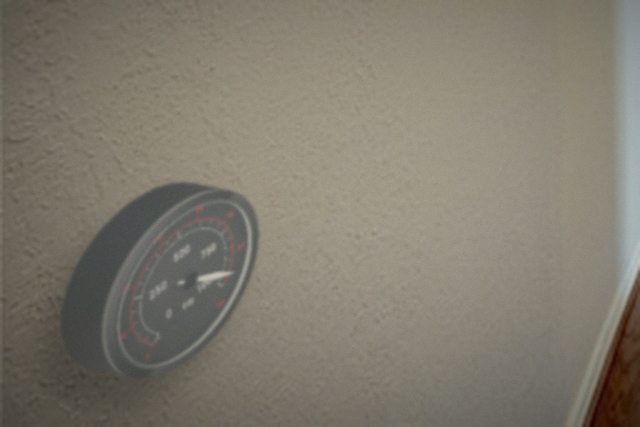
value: 950
